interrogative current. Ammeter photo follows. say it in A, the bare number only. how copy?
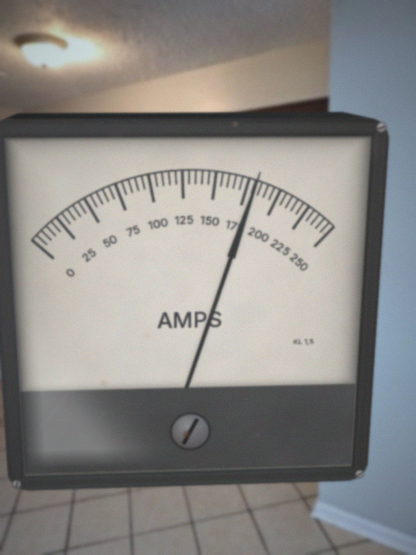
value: 180
